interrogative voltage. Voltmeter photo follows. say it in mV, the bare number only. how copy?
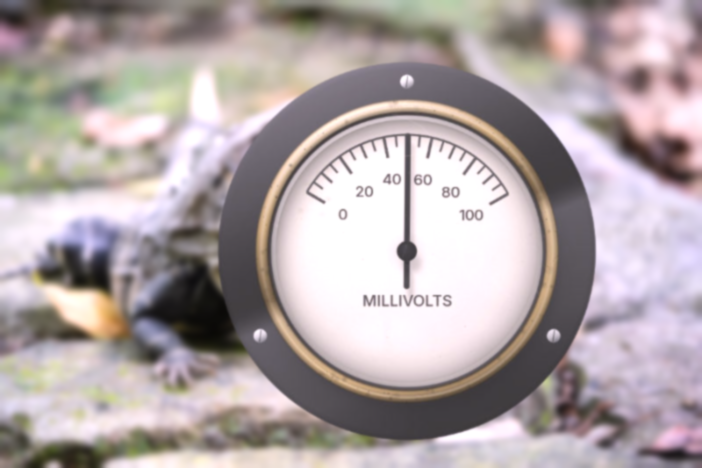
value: 50
